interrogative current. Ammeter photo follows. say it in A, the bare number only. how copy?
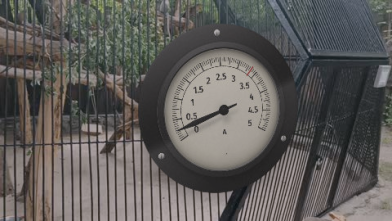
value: 0.25
